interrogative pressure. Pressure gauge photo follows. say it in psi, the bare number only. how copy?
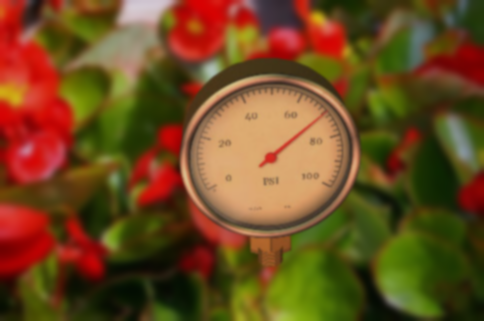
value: 70
